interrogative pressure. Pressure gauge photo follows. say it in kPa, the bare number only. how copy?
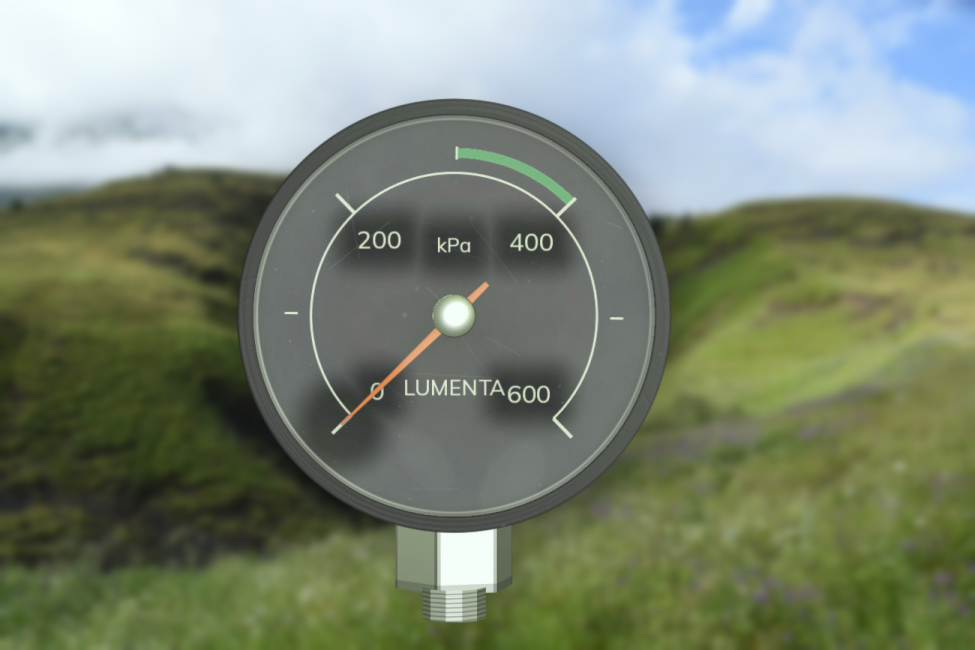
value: 0
